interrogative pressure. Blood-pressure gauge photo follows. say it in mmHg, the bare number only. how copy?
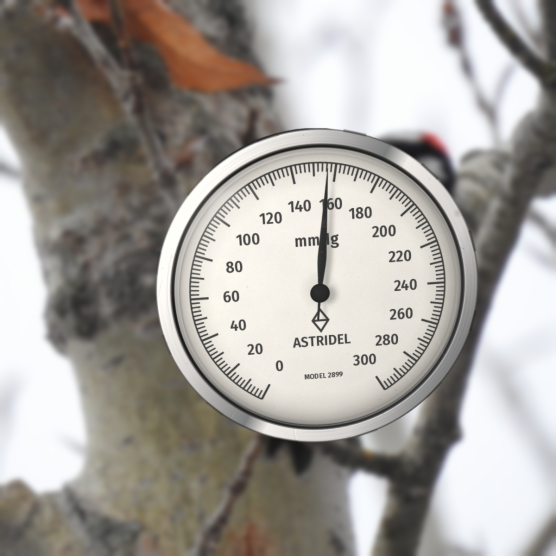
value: 156
